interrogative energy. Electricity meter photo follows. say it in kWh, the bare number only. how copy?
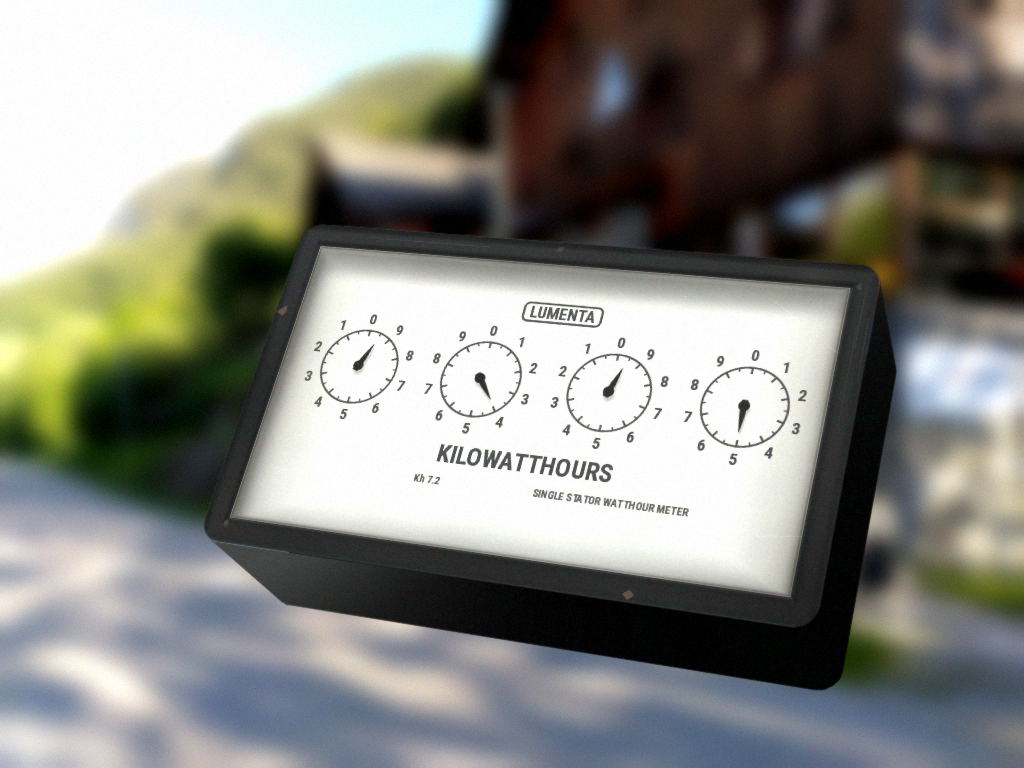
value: 9395
